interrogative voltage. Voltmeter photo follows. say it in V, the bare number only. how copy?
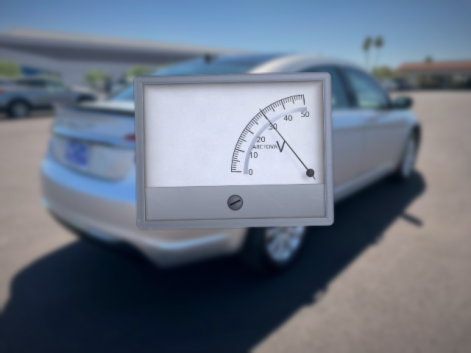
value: 30
